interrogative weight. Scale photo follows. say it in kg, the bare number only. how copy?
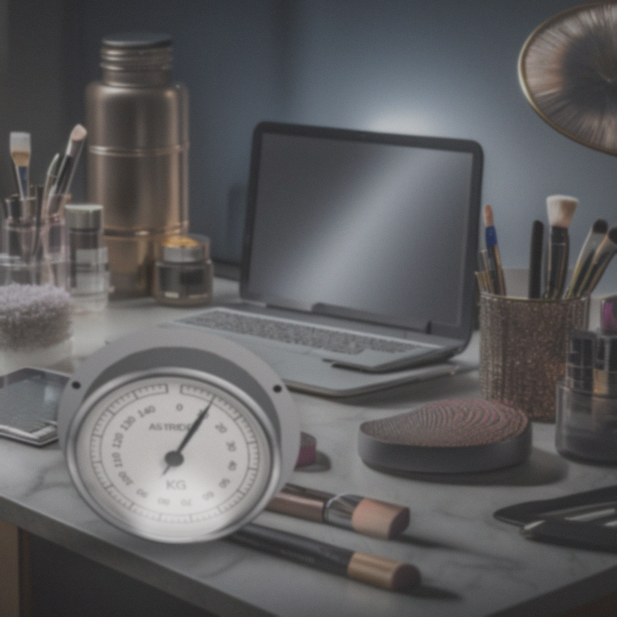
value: 10
